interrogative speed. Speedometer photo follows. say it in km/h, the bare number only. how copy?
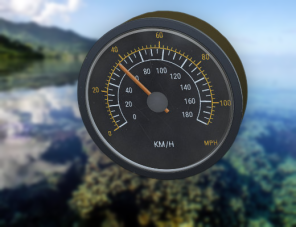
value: 60
